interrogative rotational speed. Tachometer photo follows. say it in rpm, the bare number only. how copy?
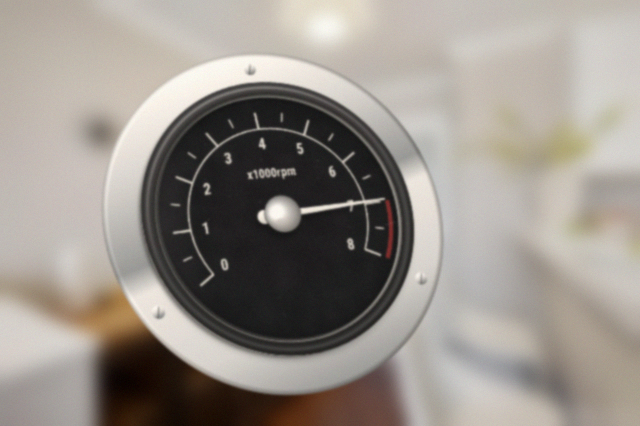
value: 7000
